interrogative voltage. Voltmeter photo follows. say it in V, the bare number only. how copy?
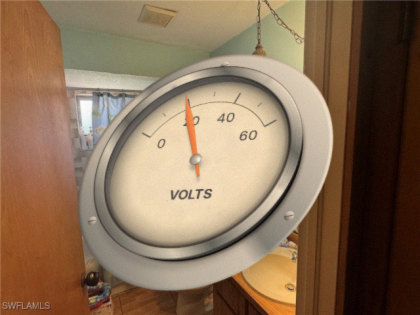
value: 20
